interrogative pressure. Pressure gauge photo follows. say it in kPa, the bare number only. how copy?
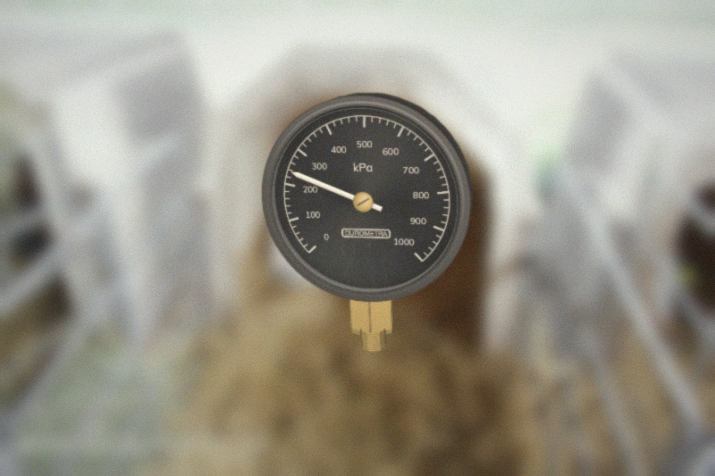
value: 240
